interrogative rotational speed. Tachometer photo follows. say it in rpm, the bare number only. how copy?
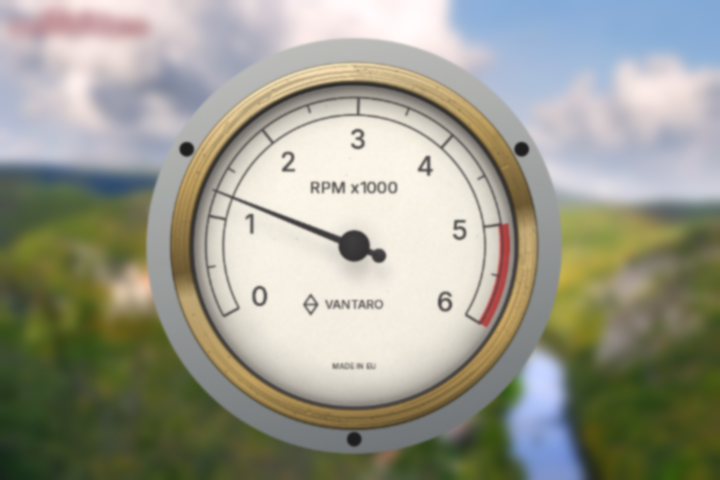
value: 1250
